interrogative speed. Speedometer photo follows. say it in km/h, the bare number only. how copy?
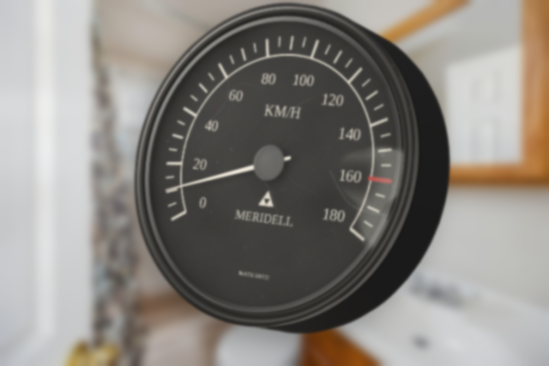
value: 10
